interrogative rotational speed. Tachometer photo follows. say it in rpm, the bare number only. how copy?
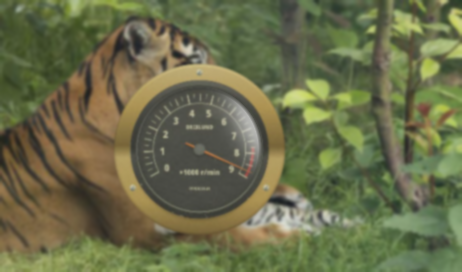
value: 8750
